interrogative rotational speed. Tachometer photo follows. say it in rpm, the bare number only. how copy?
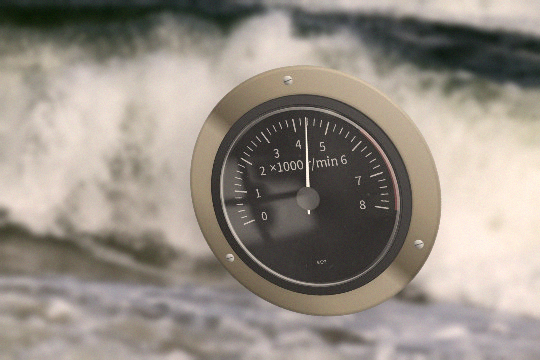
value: 4400
